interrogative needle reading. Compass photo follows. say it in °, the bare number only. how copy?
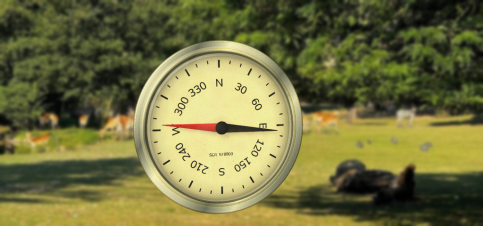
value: 275
